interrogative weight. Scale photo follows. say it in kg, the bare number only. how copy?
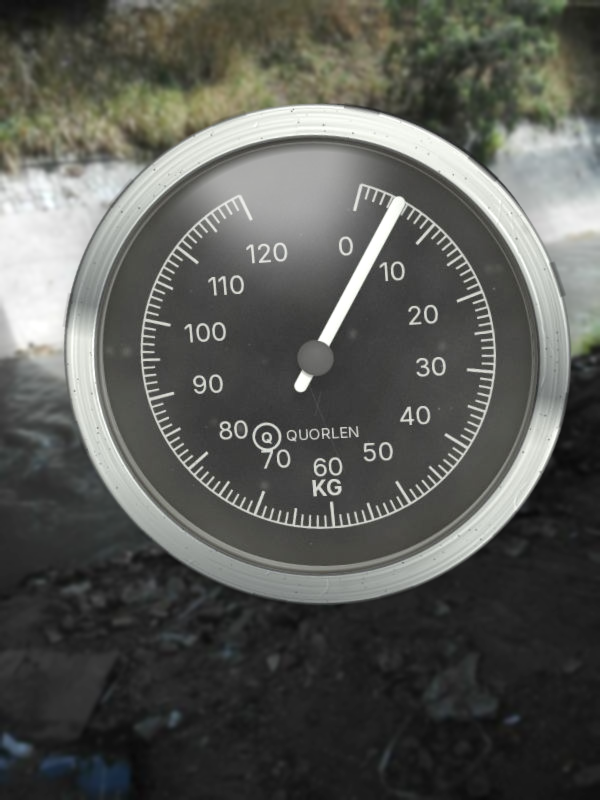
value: 5
